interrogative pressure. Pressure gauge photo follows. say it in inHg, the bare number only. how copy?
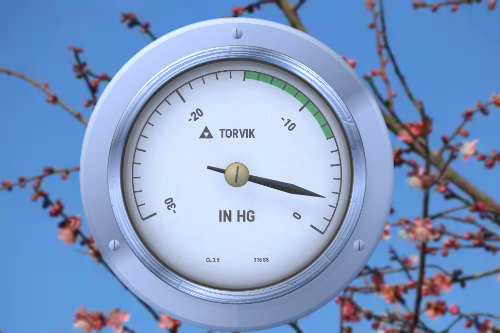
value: -2.5
